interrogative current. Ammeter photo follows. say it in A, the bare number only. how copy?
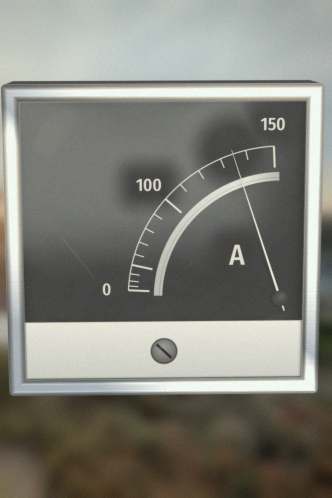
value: 135
